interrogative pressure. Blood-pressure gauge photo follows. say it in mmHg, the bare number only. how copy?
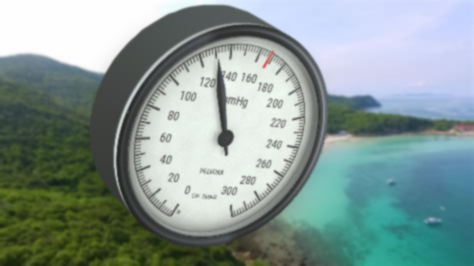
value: 130
